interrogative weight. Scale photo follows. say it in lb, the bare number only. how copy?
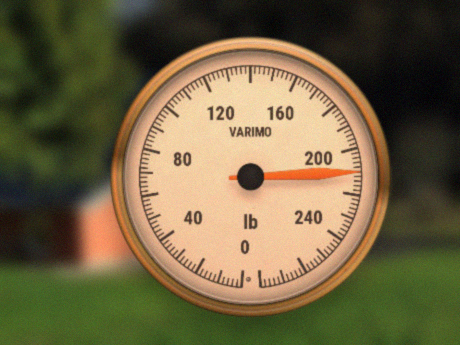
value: 210
